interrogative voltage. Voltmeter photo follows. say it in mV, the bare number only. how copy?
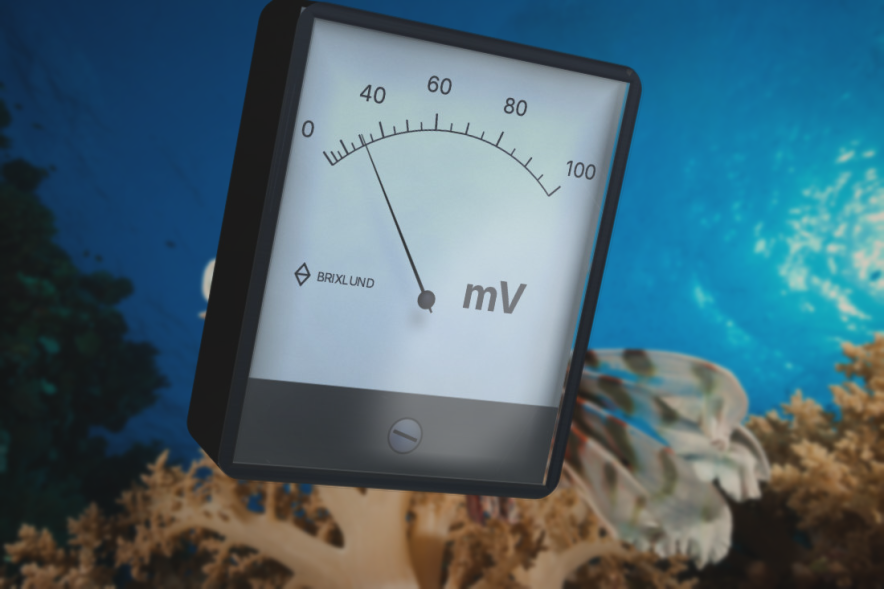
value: 30
